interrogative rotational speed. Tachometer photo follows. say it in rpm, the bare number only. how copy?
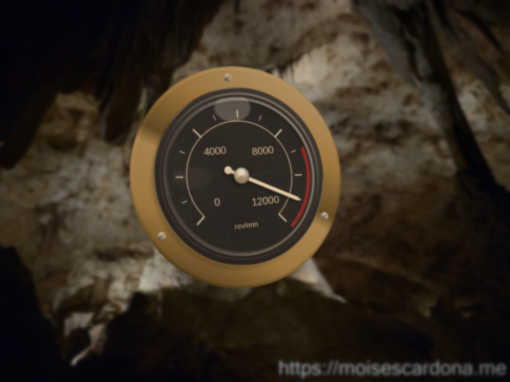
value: 11000
